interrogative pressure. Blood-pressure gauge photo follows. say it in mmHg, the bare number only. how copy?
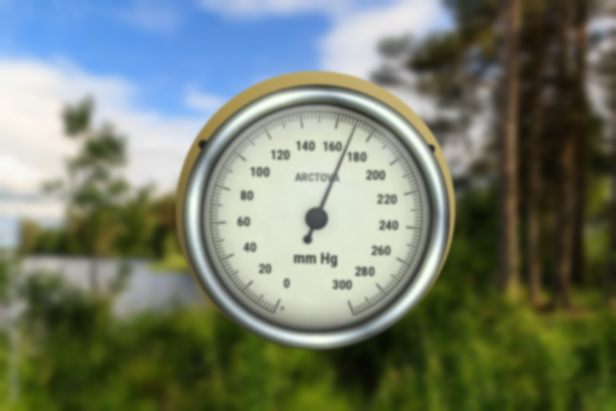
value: 170
